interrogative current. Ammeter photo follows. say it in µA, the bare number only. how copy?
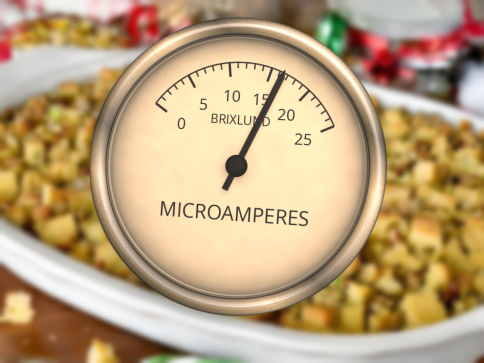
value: 16.5
